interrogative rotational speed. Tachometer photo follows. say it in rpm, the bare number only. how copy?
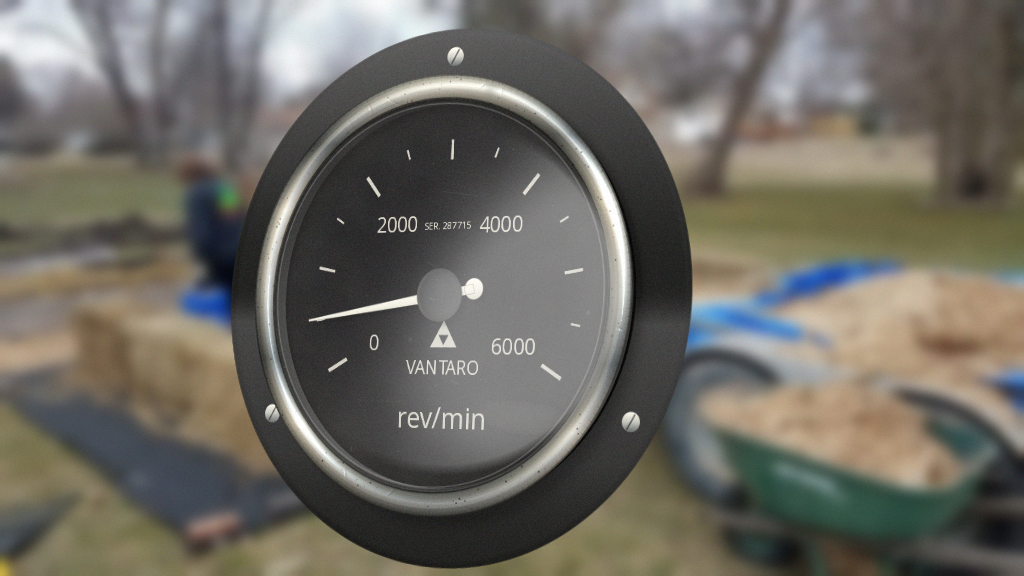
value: 500
